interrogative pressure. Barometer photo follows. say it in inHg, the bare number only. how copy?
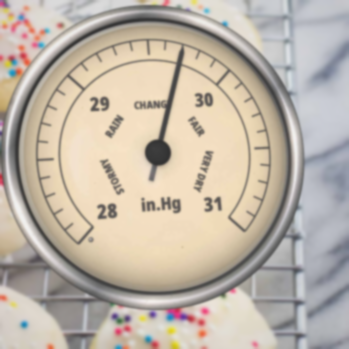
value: 29.7
